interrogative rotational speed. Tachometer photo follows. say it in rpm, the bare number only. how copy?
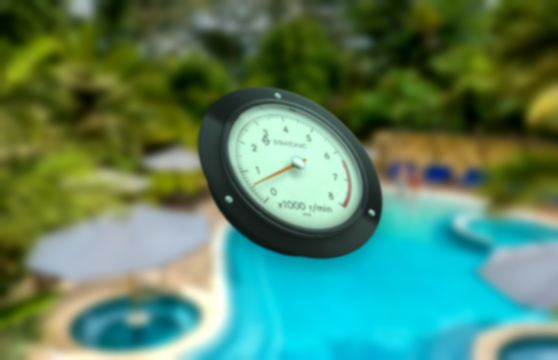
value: 500
